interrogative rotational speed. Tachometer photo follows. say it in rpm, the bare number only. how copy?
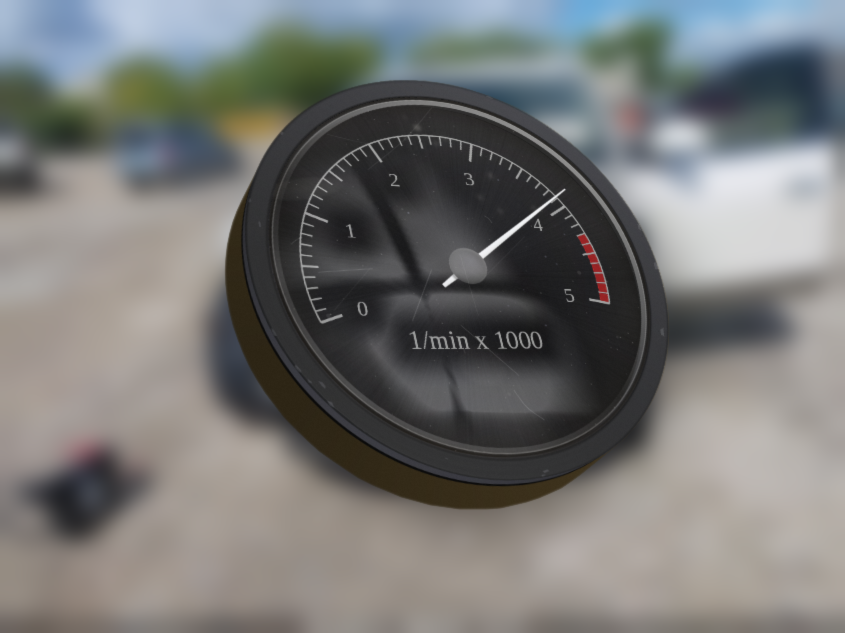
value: 3900
